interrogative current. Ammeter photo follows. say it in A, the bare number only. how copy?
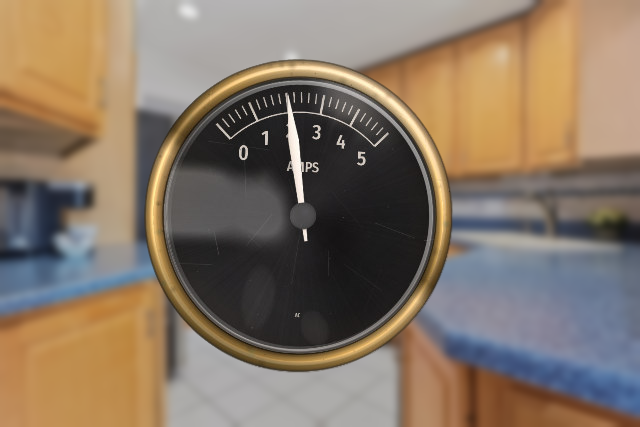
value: 2
